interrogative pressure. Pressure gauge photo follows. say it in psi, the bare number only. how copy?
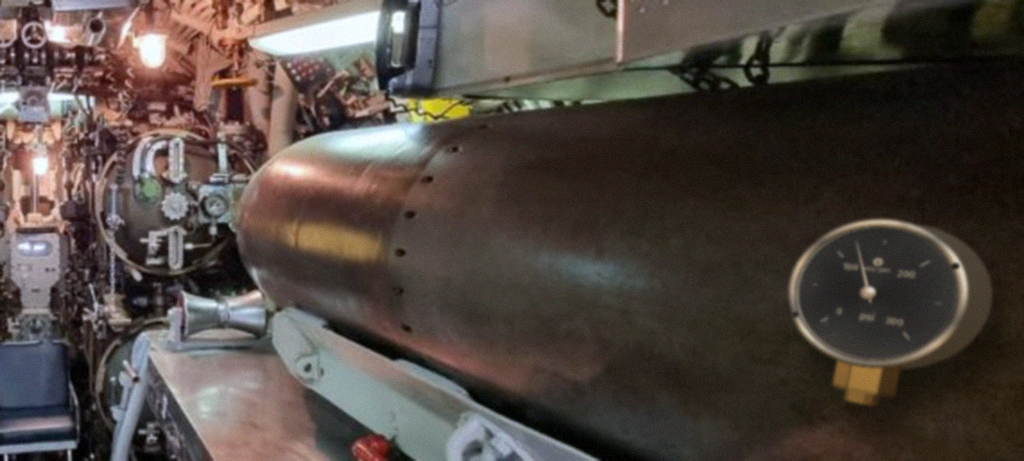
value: 125
